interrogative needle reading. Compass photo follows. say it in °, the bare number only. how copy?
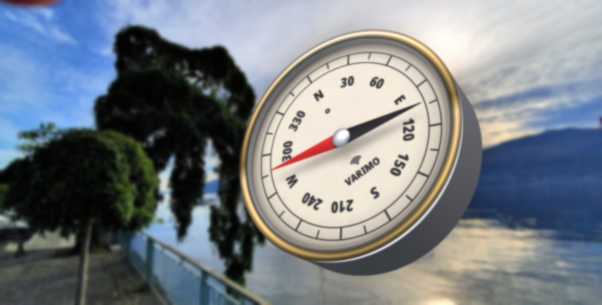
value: 285
